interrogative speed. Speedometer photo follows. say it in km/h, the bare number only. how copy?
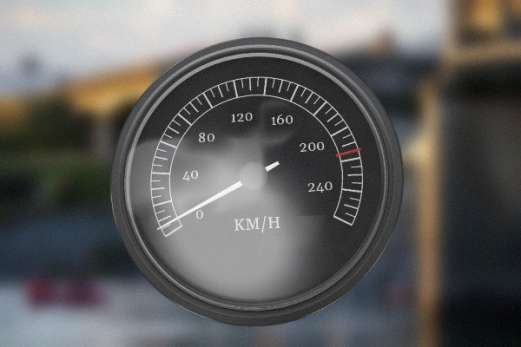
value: 5
